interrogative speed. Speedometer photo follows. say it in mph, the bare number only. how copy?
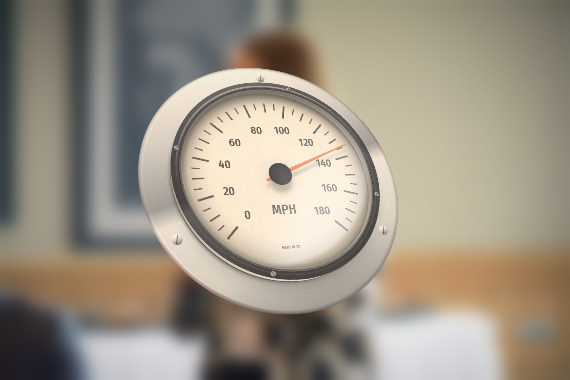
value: 135
